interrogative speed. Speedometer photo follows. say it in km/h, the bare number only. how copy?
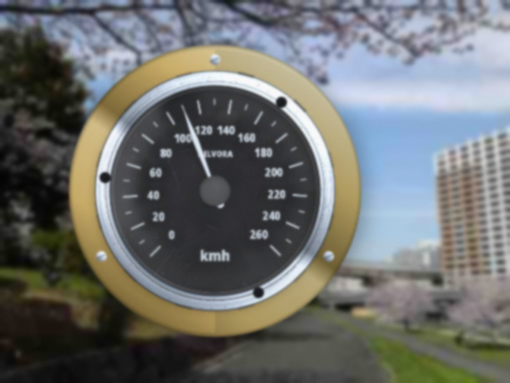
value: 110
